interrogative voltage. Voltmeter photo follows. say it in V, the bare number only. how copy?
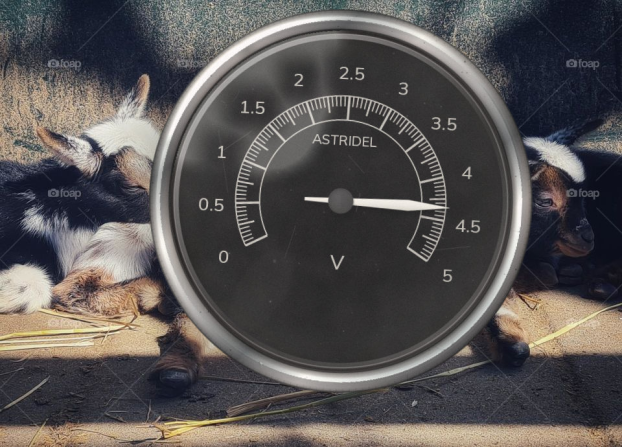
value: 4.35
